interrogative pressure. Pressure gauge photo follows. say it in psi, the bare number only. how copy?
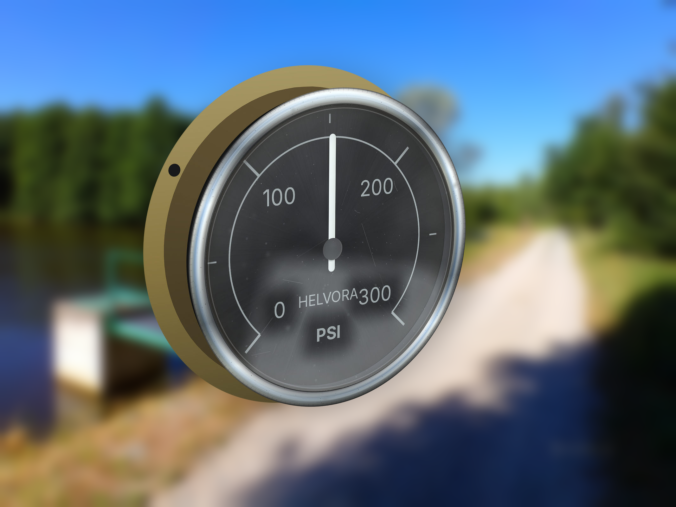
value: 150
